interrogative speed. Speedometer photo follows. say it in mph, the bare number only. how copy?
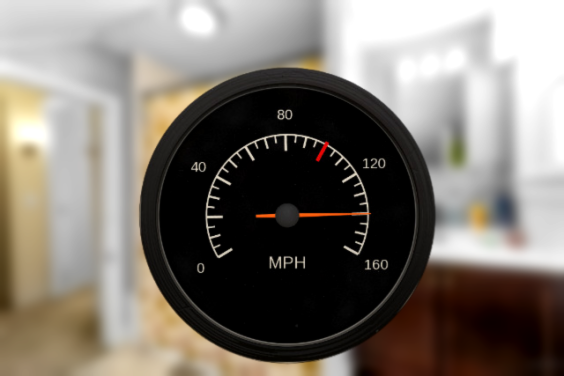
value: 140
